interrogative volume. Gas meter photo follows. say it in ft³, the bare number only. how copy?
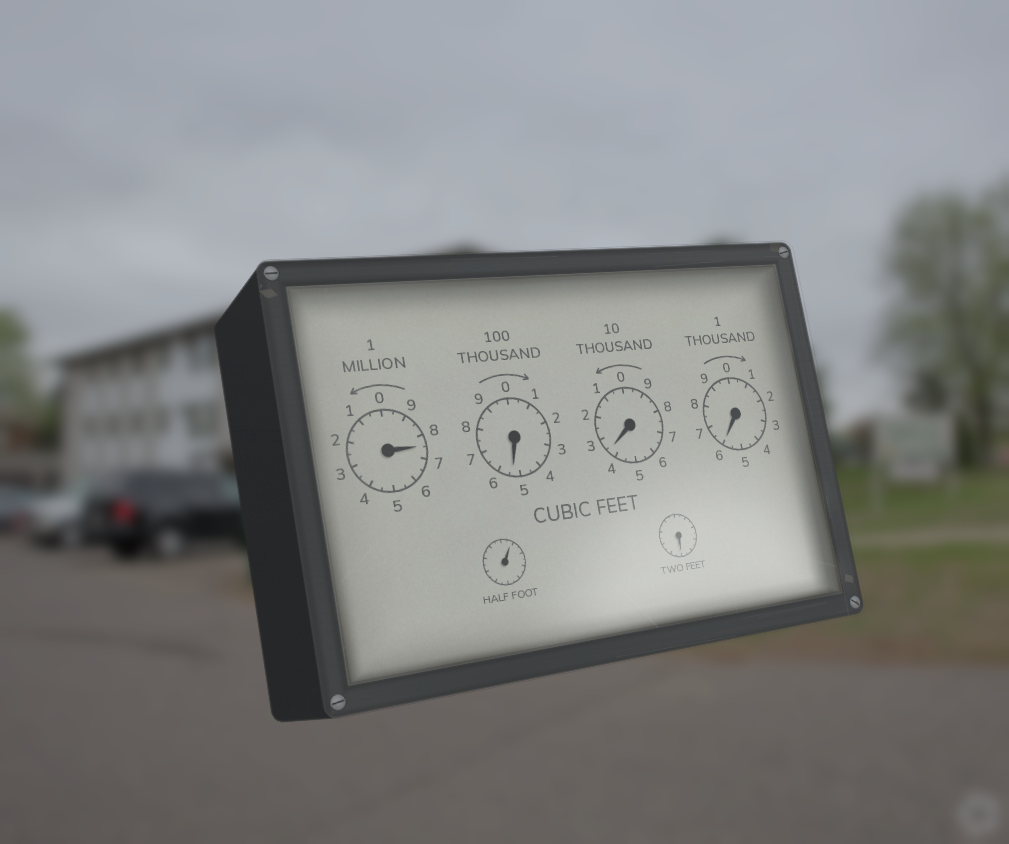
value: 753600
